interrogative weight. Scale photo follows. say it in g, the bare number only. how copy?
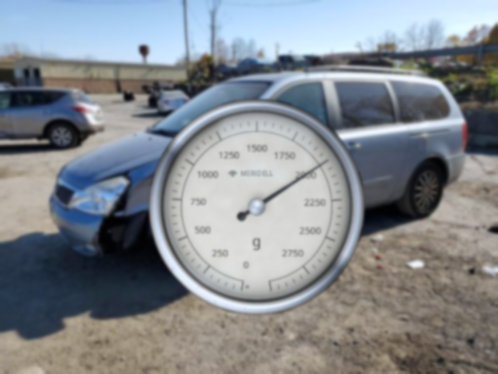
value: 2000
